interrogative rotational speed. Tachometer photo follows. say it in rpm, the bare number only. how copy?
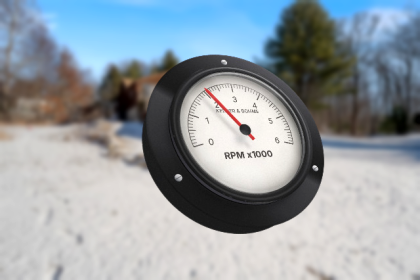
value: 2000
